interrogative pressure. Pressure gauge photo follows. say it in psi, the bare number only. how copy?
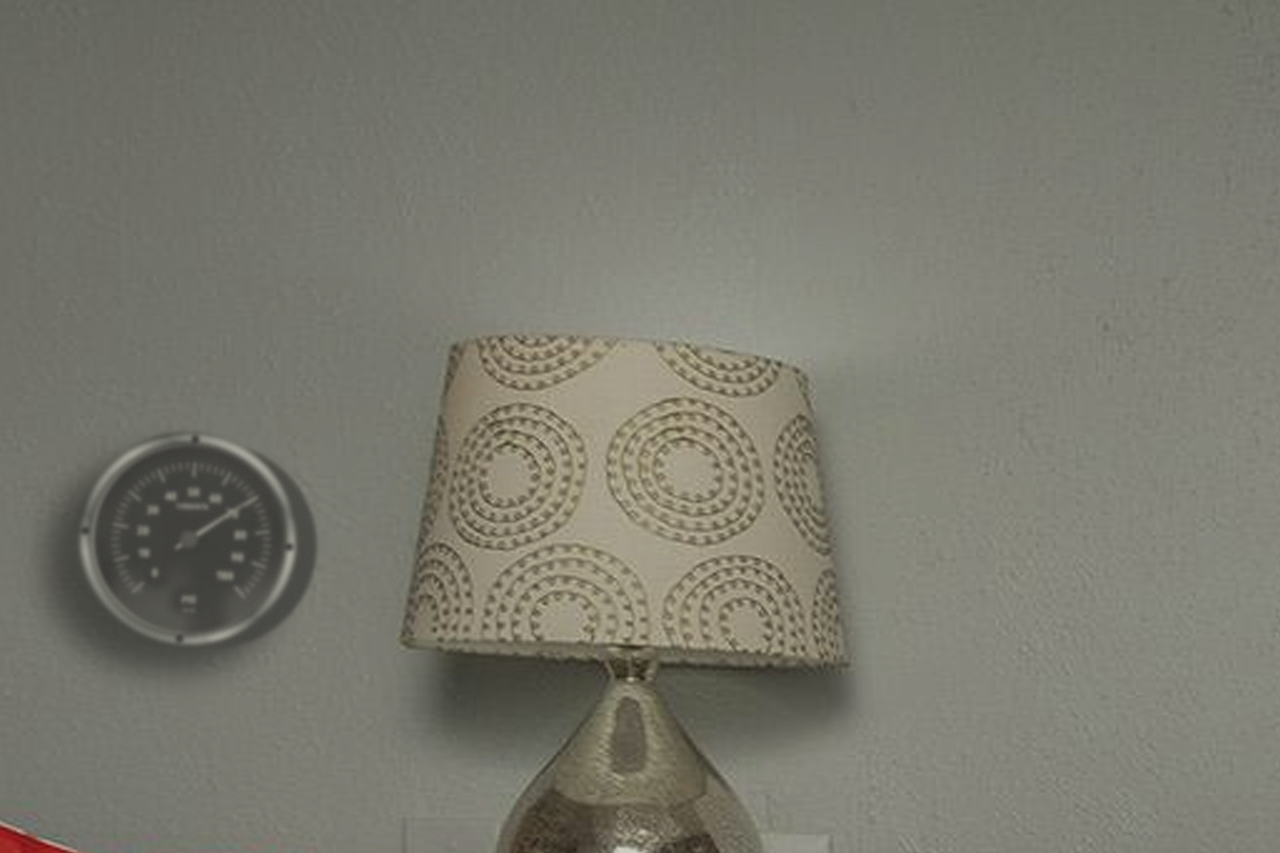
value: 70
